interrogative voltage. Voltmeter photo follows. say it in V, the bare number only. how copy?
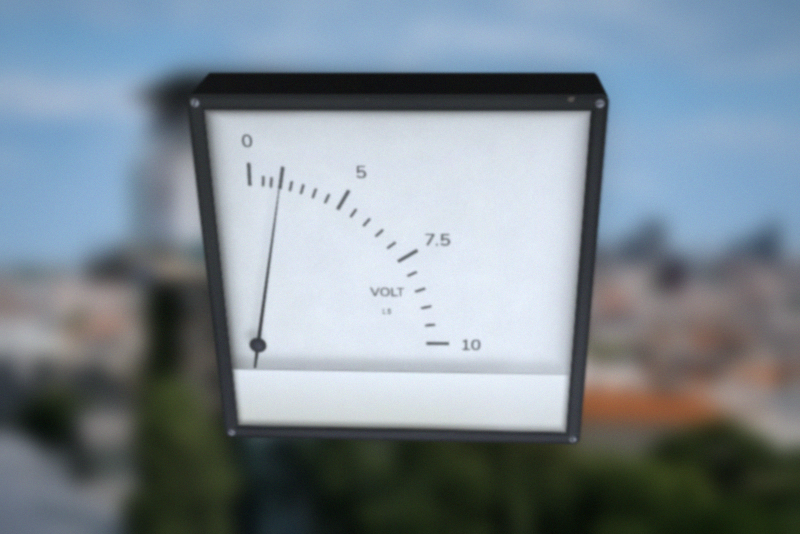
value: 2.5
